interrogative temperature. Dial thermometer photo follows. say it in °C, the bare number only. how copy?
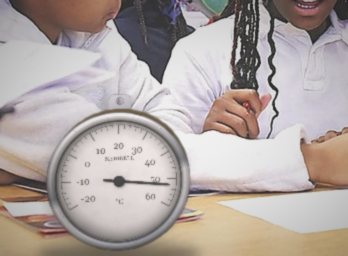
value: 52
